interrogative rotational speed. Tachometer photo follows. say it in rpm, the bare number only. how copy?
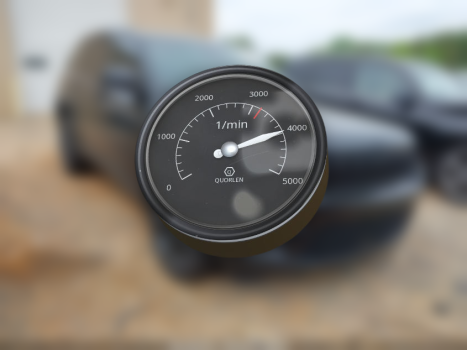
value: 4000
